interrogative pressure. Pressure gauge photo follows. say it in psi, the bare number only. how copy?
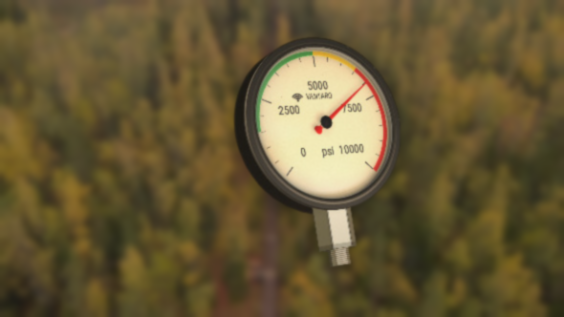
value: 7000
